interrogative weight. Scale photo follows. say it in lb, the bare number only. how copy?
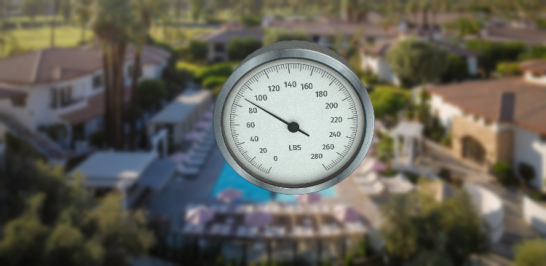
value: 90
